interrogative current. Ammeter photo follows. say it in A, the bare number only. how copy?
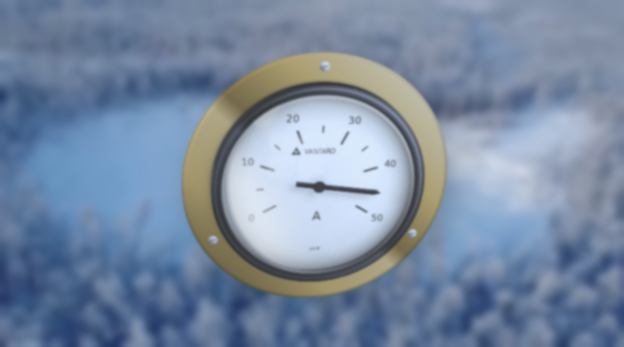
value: 45
